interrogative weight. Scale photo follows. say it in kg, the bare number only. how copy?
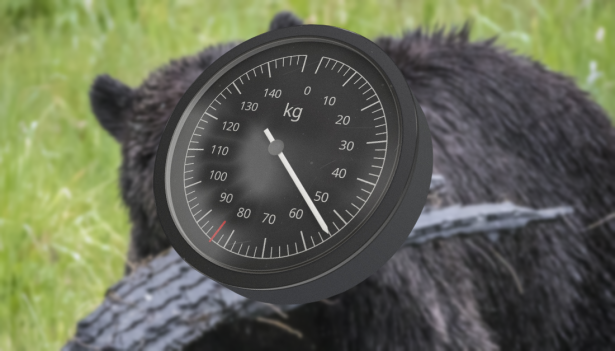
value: 54
